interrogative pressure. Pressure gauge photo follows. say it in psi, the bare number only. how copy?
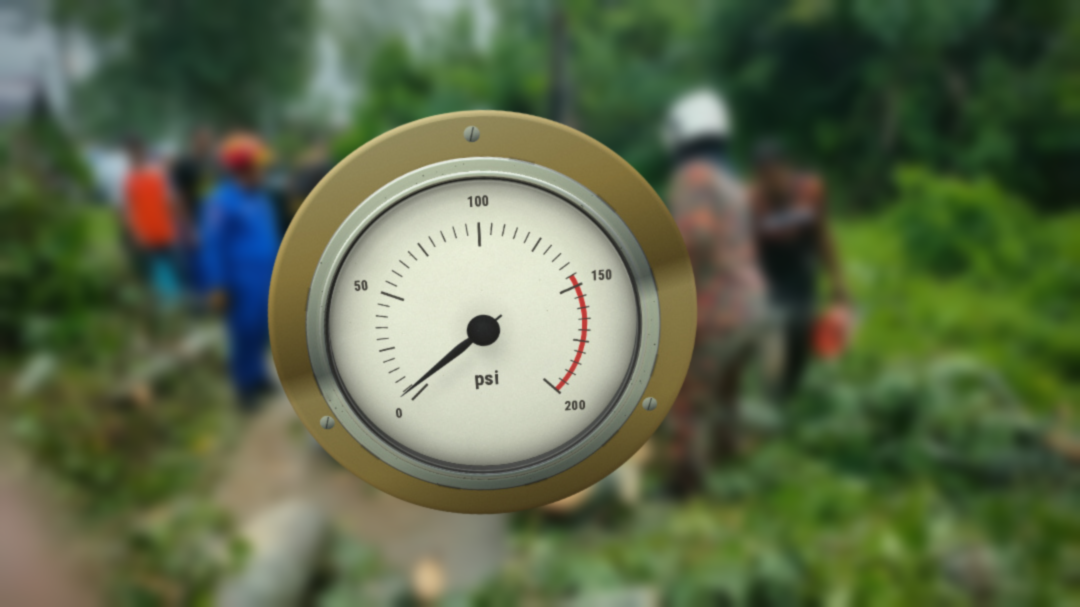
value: 5
